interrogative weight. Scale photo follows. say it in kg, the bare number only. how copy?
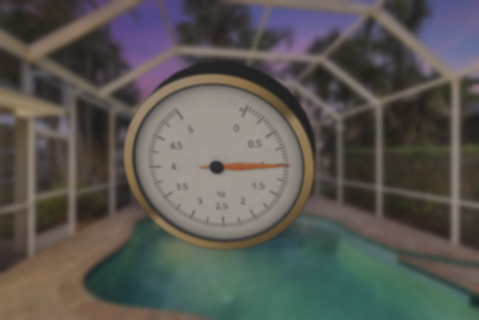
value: 1
